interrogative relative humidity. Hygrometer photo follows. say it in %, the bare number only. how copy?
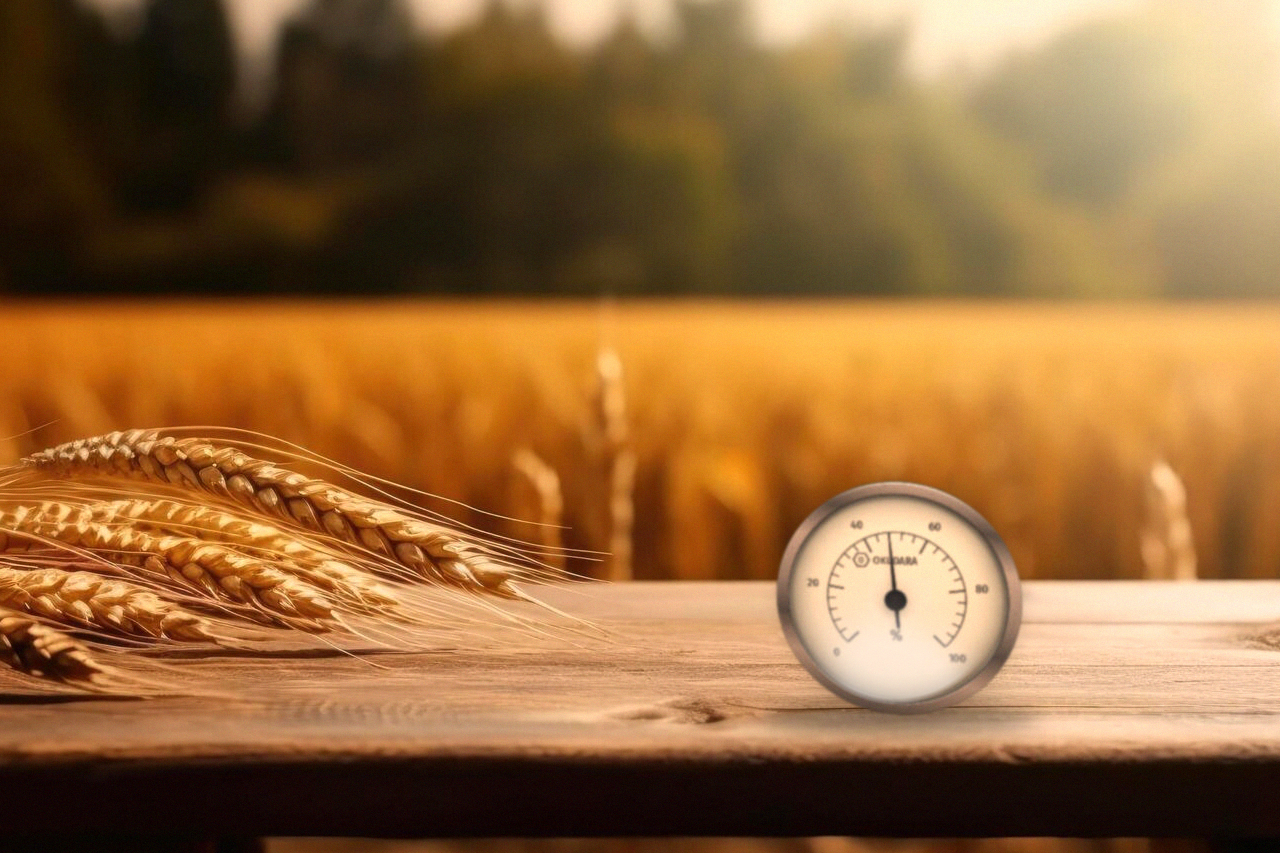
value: 48
